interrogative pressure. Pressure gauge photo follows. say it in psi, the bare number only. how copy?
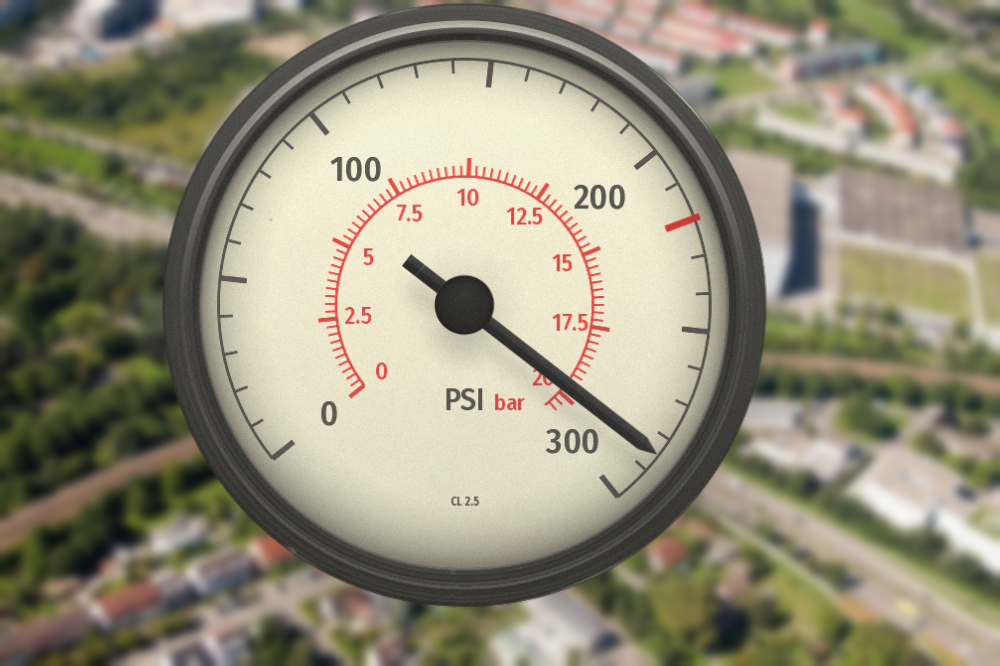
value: 285
